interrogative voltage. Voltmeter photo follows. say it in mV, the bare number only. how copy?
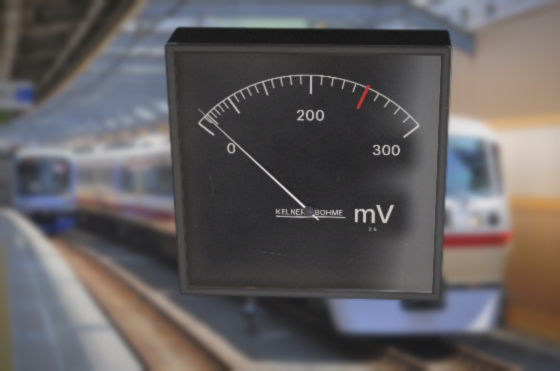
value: 50
